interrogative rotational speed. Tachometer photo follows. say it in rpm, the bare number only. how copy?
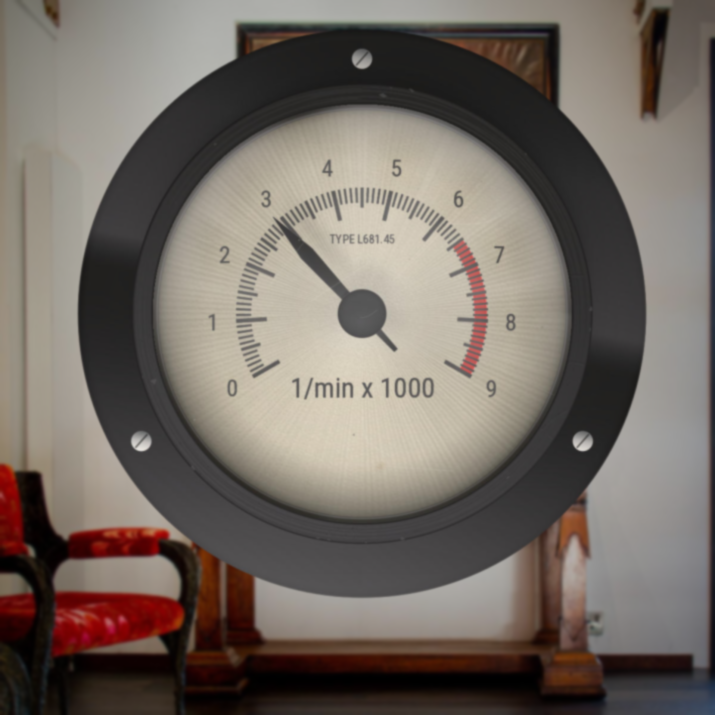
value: 2900
